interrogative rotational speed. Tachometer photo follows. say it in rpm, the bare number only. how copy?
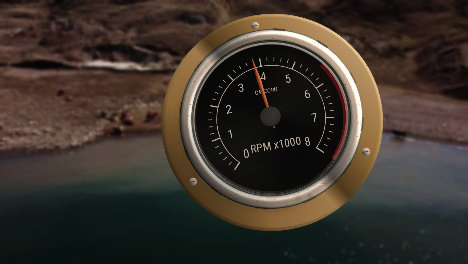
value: 3800
